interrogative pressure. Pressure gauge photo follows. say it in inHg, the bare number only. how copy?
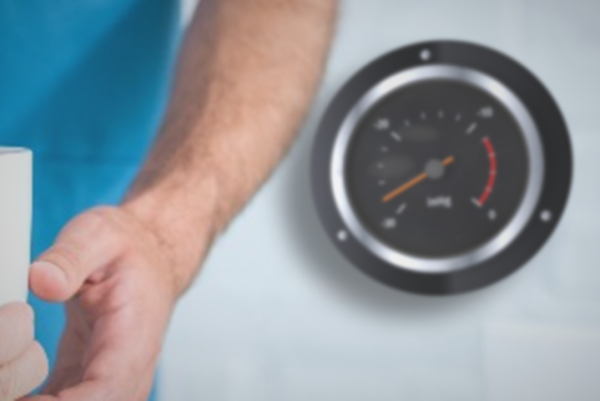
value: -28
